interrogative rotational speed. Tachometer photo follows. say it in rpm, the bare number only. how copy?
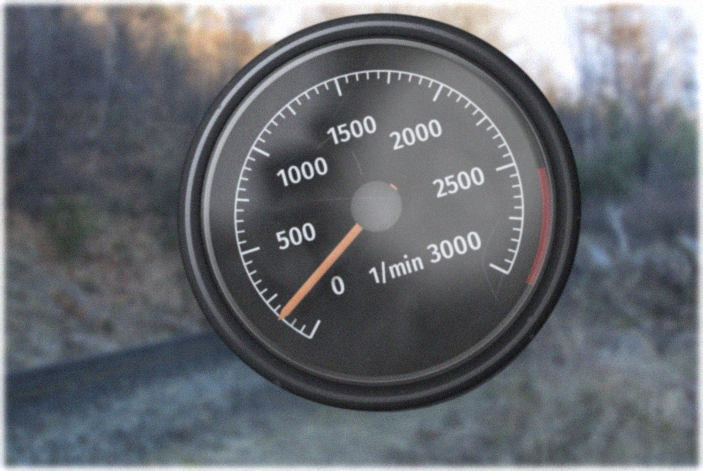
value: 150
